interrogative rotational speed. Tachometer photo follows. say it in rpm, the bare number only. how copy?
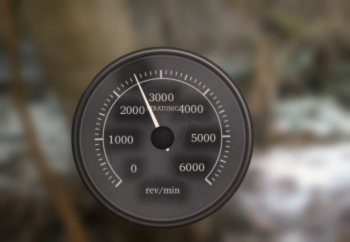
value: 2500
